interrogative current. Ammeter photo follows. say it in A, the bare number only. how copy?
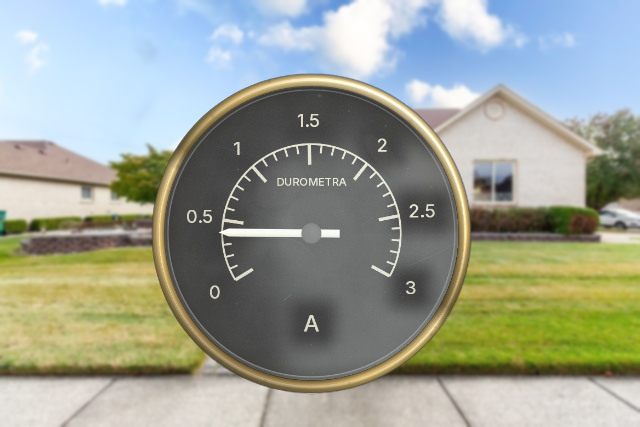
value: 0.4
